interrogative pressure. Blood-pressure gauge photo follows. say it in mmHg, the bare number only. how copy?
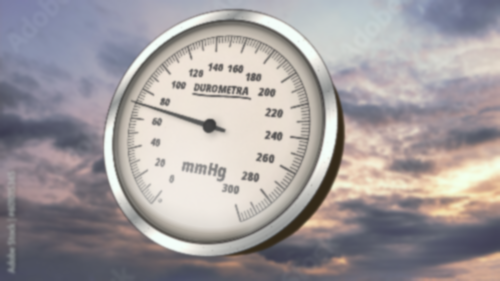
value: 70
